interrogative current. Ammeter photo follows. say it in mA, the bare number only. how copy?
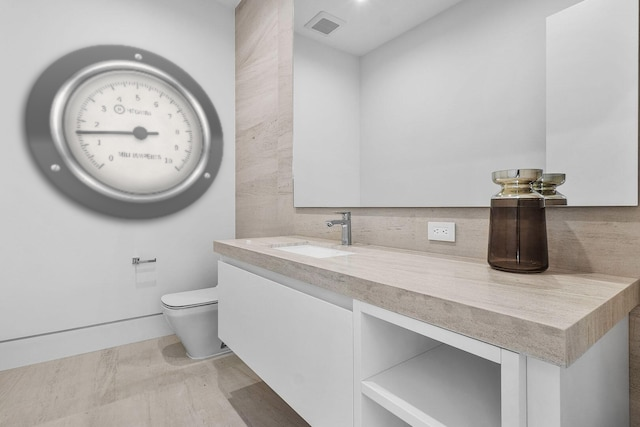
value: 1.5
